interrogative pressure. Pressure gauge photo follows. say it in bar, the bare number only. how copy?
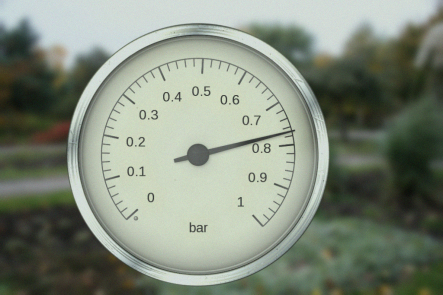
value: 0.77
